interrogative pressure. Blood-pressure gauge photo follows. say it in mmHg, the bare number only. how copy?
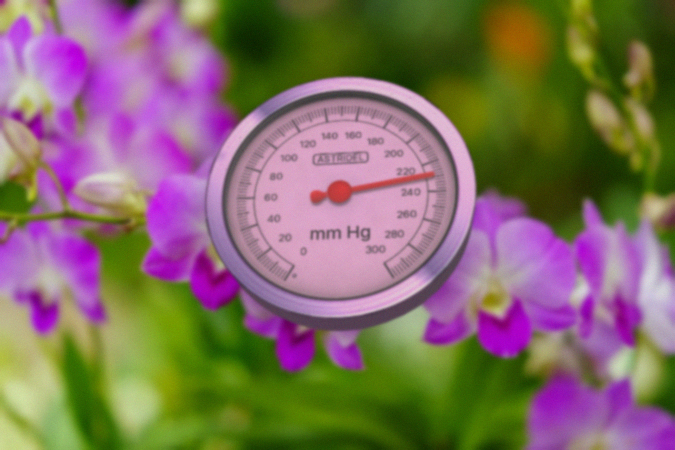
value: 230
